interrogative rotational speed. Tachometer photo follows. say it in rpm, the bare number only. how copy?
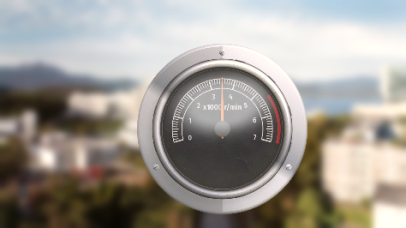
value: 3500
